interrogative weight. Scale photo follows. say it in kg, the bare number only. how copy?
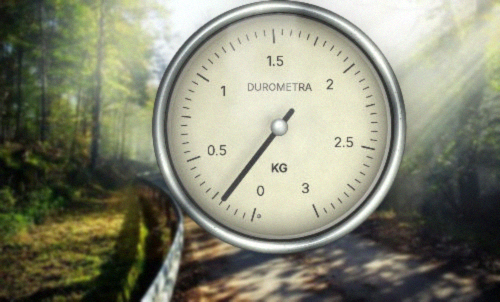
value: 0.2
